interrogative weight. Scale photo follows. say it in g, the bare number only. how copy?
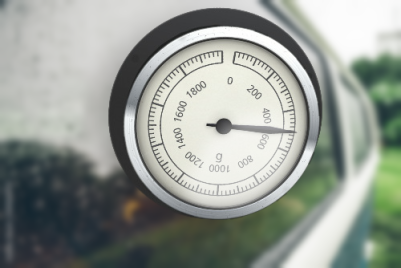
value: 500
